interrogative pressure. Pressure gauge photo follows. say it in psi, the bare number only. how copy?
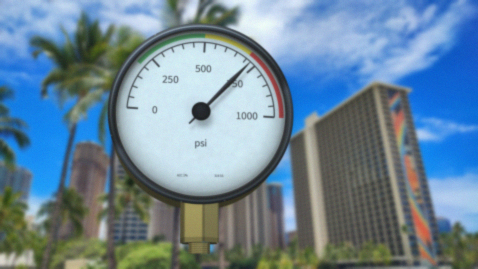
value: 725
